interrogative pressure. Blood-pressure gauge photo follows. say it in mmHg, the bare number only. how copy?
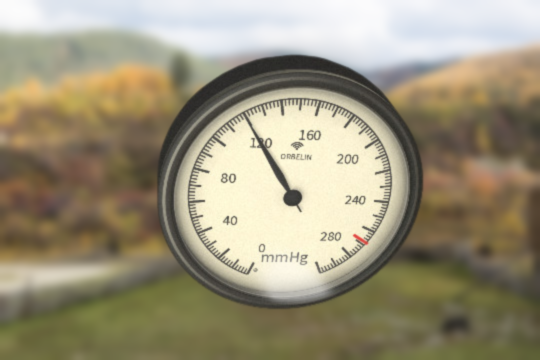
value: 120
